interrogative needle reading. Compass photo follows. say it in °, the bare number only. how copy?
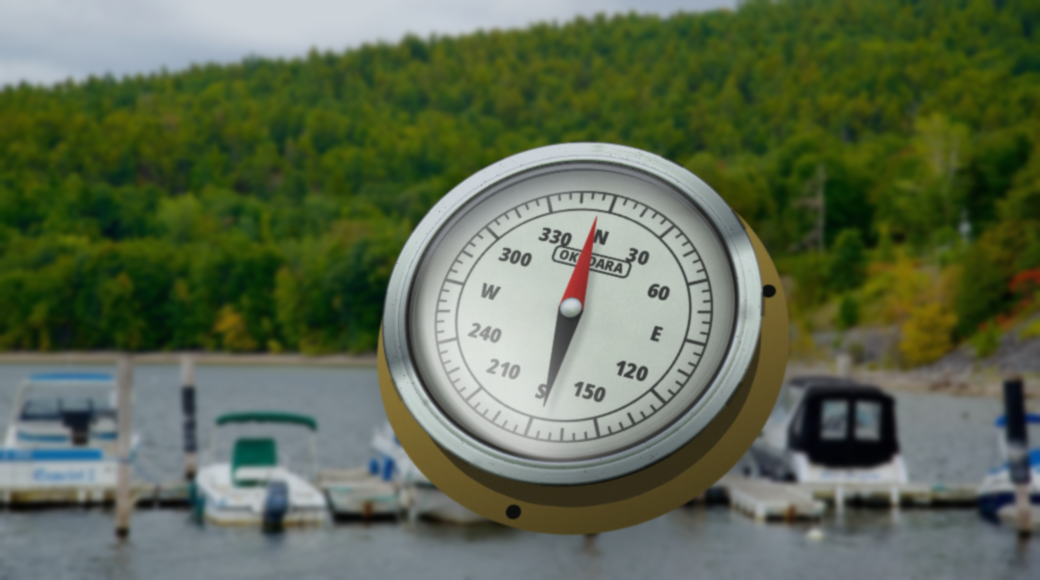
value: 355
